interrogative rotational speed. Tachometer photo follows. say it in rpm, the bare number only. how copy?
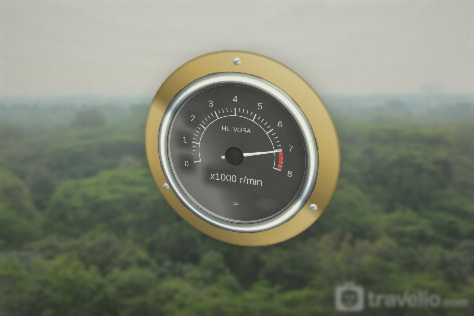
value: 7000
